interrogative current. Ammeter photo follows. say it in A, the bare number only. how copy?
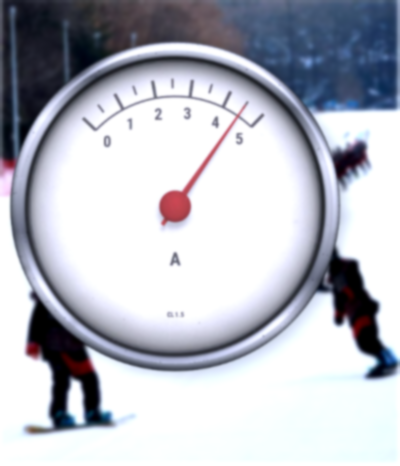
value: 4.5
